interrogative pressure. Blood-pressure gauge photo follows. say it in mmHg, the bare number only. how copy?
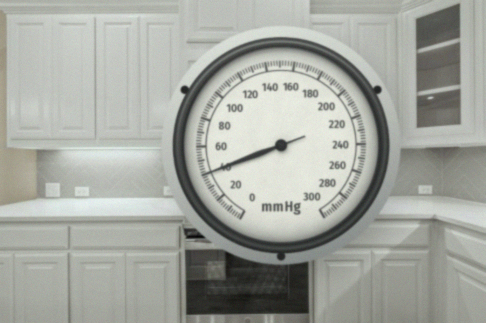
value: 40
